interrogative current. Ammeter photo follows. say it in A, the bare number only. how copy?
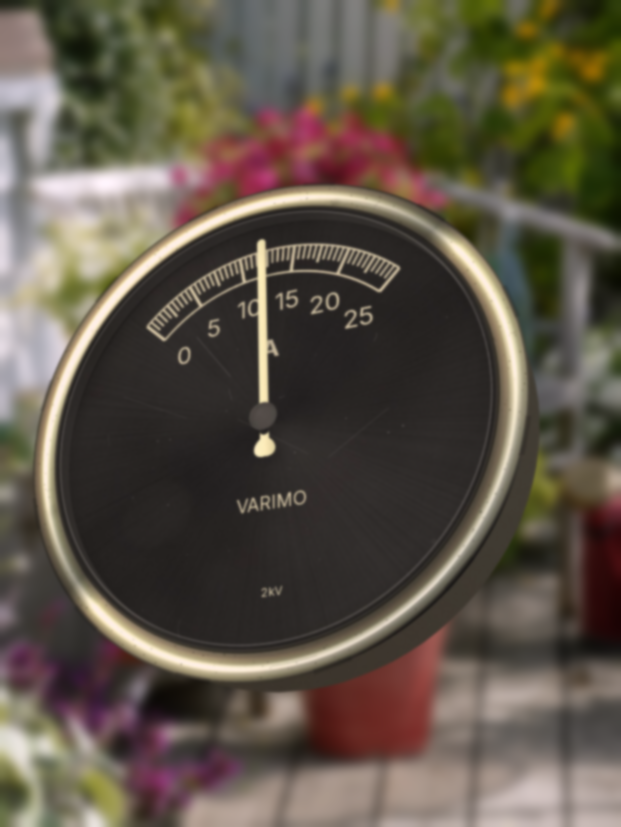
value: 12.5
